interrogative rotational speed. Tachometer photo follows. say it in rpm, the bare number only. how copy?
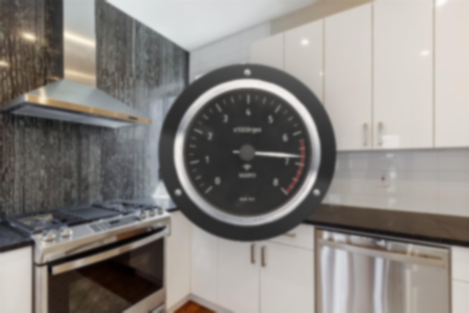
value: 6750
